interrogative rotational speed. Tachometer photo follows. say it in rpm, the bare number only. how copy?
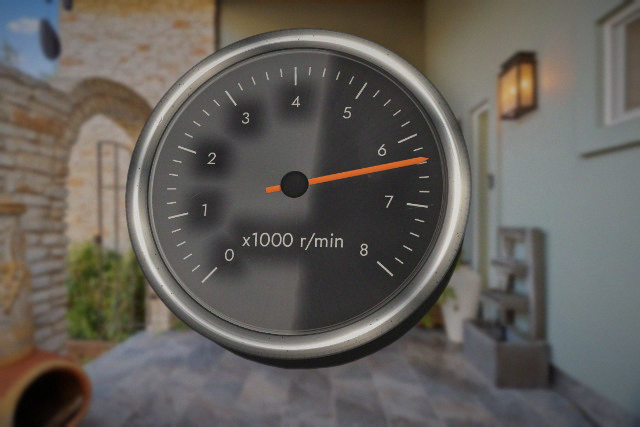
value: 6400
